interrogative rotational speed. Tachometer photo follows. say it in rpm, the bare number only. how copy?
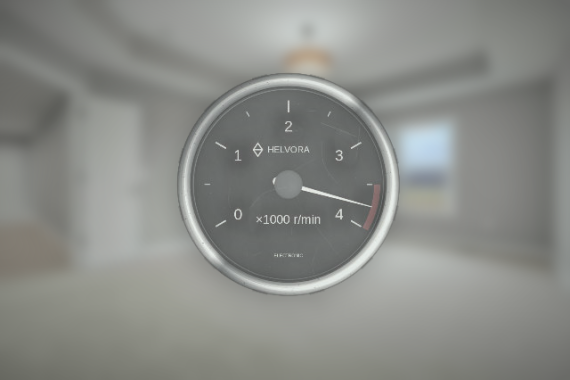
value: 3750
